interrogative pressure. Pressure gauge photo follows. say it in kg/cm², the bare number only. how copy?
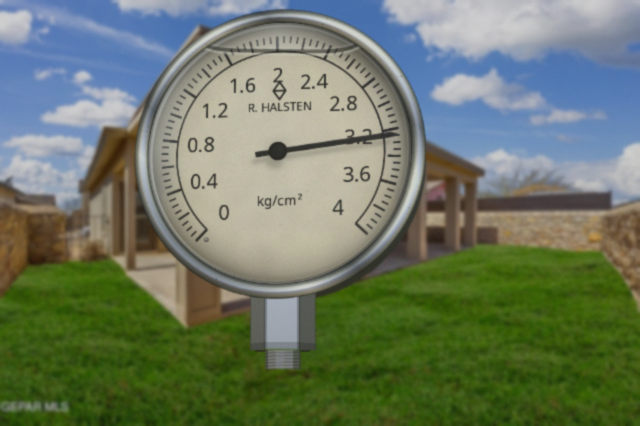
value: 3.25
